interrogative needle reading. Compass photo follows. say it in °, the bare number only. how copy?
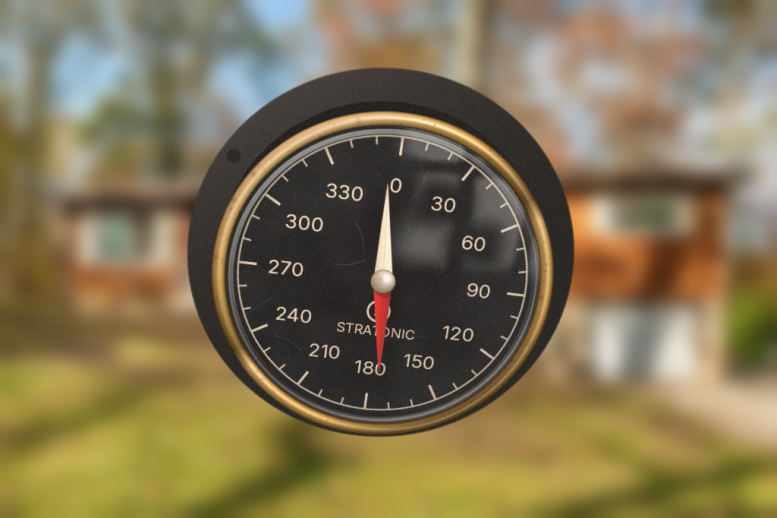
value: 175
